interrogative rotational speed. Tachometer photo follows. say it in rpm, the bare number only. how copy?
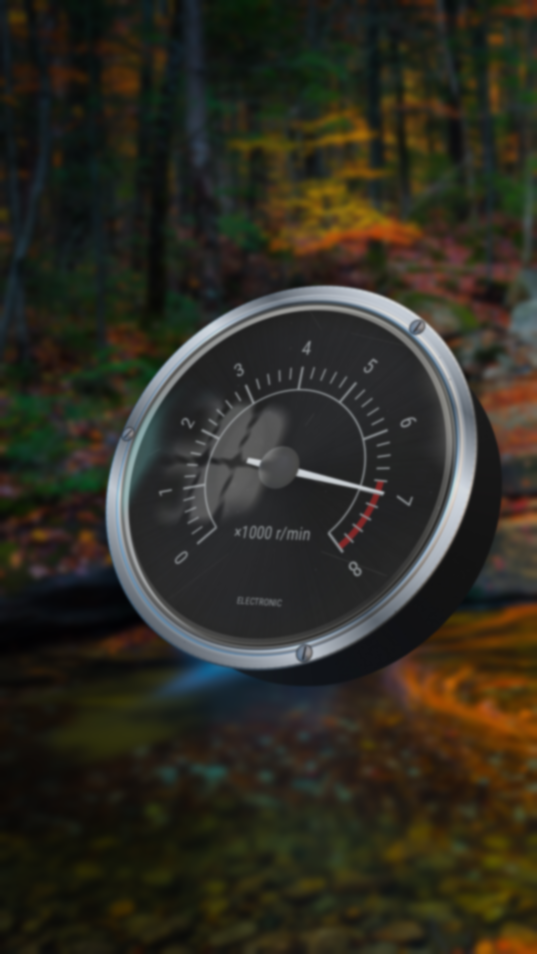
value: 7000
